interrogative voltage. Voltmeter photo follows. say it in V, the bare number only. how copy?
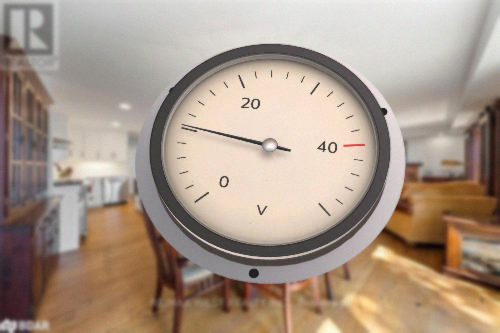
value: 10
